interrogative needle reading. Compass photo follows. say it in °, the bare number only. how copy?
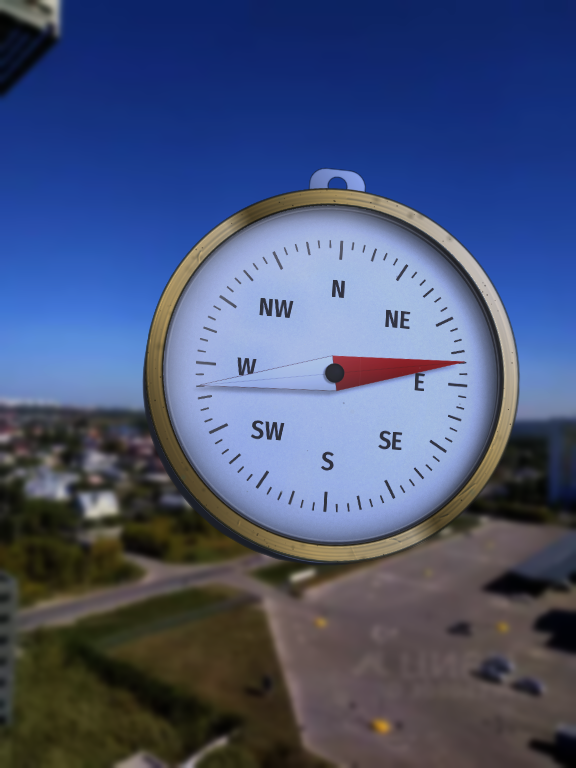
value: 80
